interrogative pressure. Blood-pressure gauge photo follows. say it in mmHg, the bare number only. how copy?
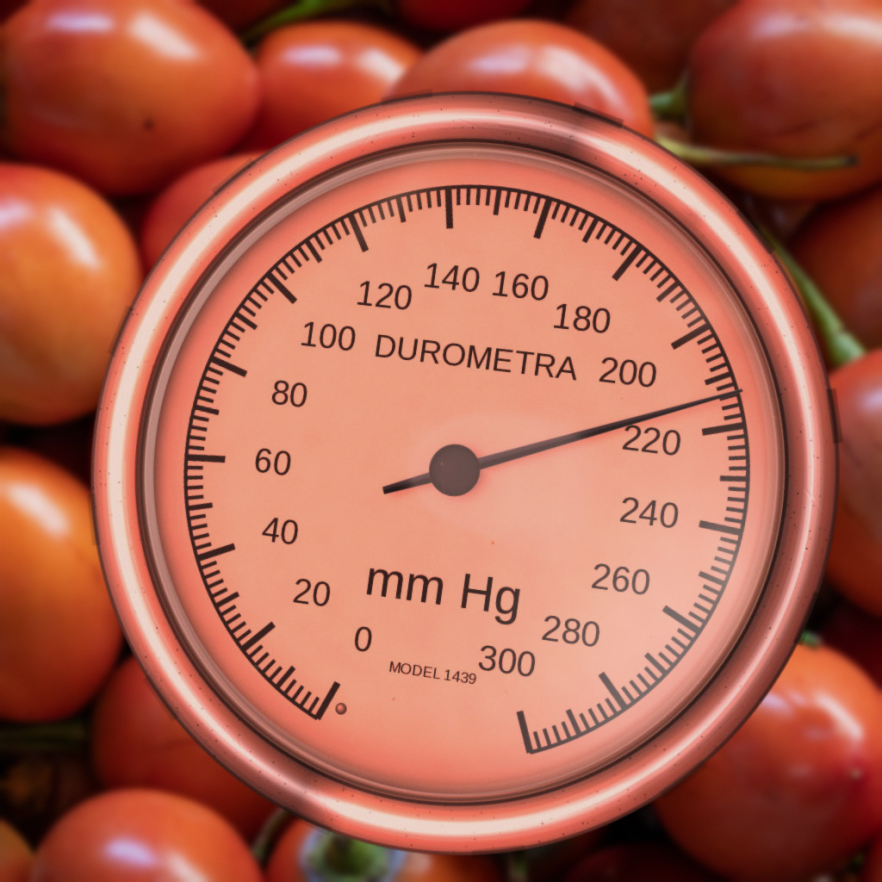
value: 214
